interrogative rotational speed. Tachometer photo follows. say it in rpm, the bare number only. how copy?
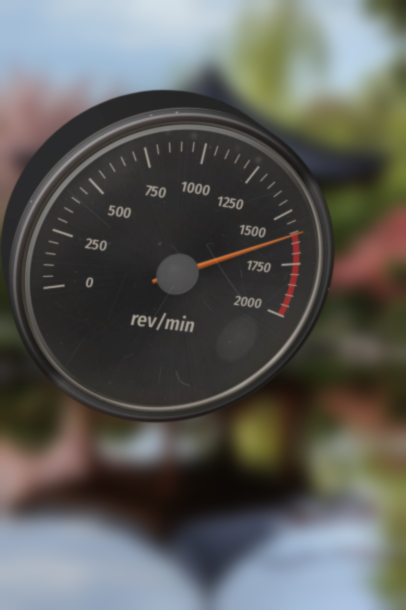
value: 1600
